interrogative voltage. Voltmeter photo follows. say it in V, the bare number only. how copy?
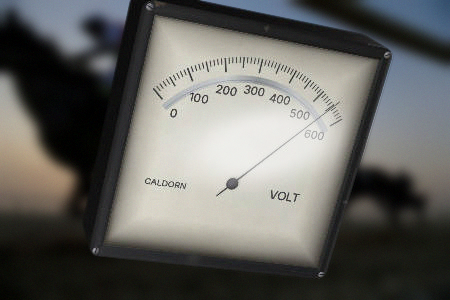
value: 550
